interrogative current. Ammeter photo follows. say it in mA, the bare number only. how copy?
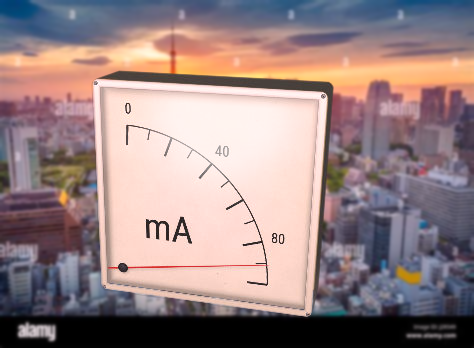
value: 90
